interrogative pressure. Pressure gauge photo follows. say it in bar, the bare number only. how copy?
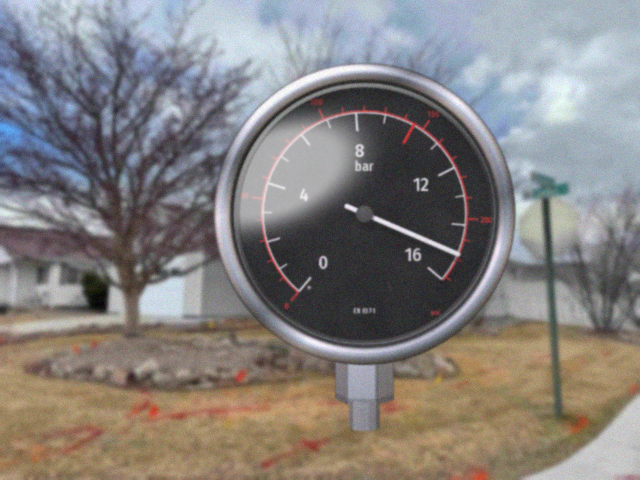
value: 15
